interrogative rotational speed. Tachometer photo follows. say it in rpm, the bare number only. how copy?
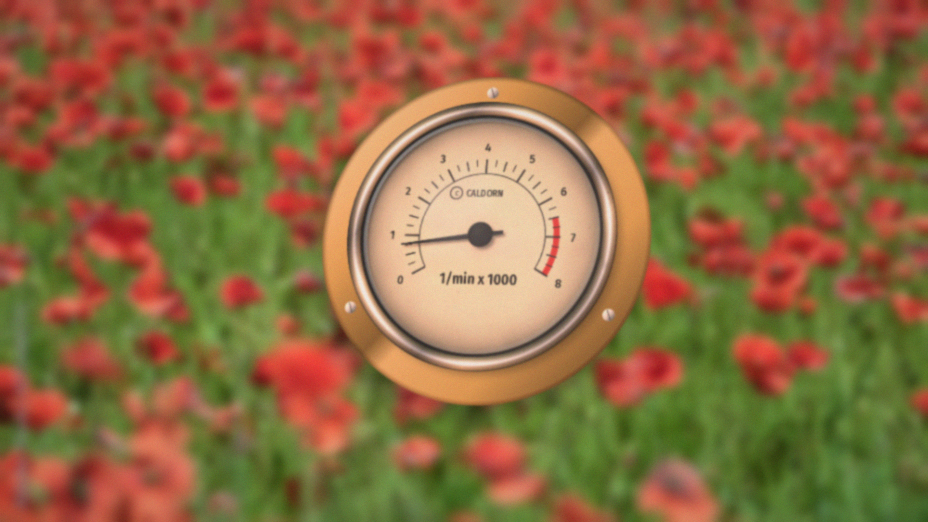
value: 750
